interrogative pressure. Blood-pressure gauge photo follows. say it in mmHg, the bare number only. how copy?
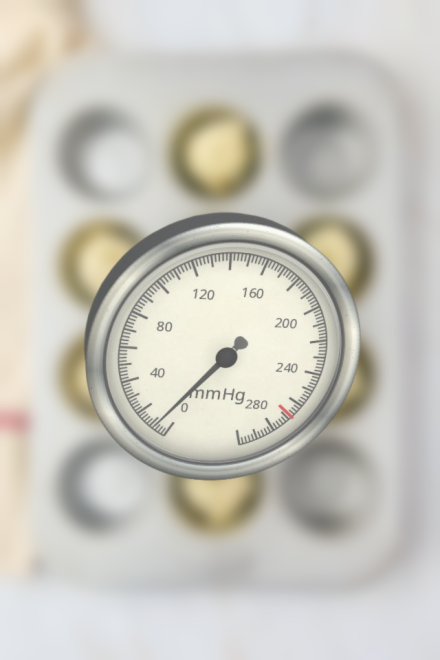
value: 10
